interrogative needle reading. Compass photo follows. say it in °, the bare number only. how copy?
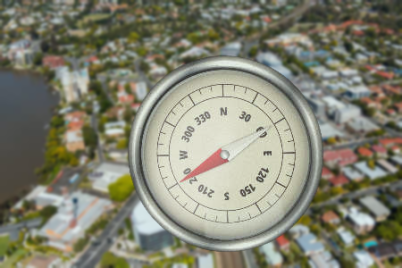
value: 240
